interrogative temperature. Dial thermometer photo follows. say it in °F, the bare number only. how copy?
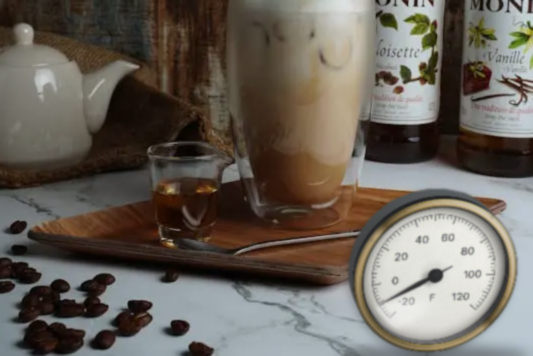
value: -10
